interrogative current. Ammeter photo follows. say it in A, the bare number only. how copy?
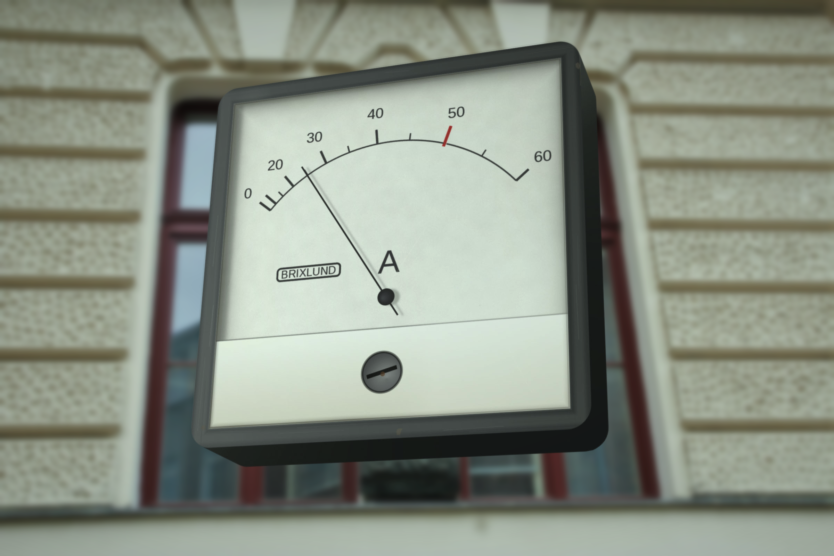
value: 25
